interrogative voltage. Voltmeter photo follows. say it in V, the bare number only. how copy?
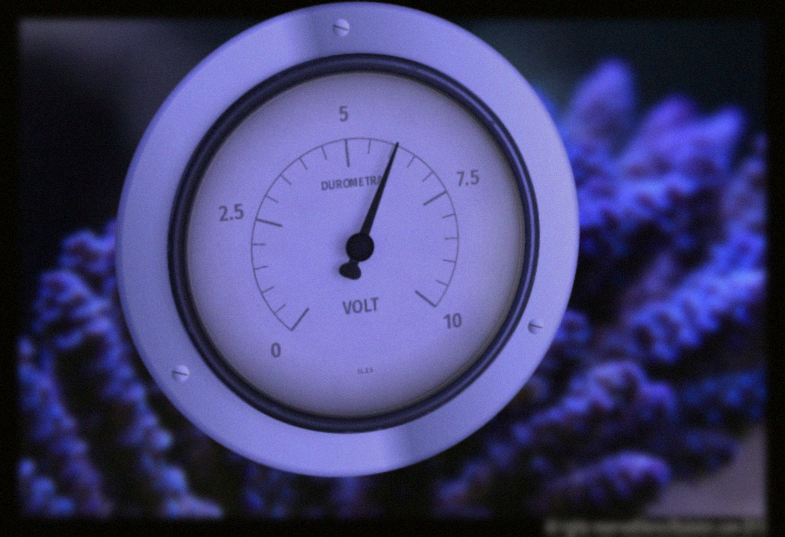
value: 6
